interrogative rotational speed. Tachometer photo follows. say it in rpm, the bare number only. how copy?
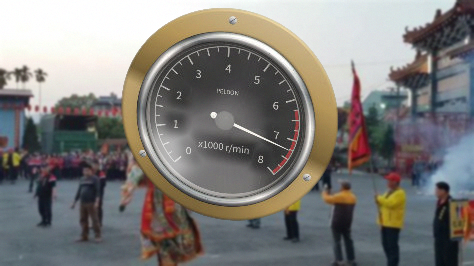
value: 7250
